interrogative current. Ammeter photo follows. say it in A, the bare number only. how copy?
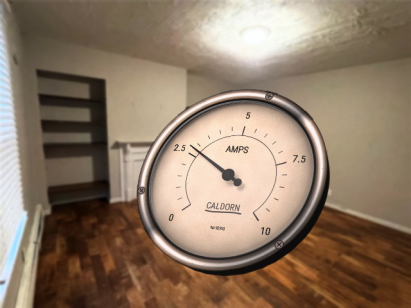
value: 2.75
